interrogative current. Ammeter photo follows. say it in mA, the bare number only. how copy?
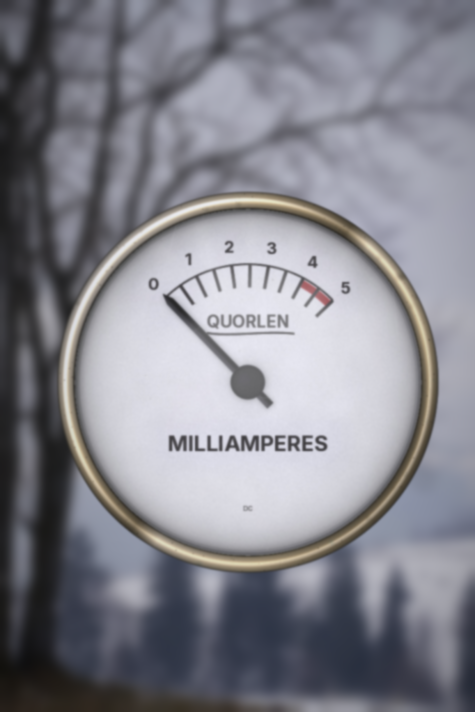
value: 0
